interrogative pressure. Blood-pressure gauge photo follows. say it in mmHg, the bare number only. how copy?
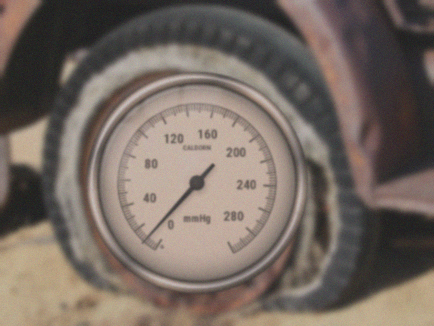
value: 10
